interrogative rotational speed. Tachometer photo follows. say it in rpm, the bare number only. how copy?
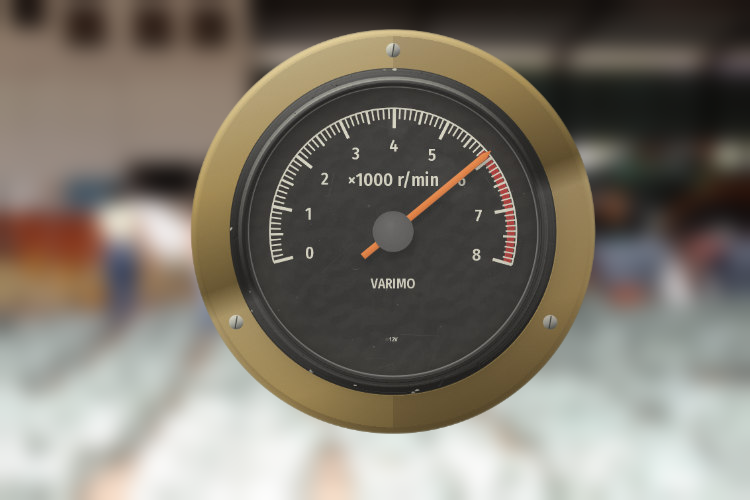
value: 5900
